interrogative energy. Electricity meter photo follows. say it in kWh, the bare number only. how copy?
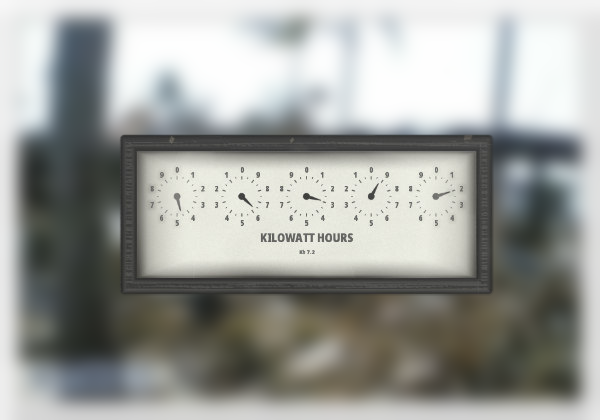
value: 46292
